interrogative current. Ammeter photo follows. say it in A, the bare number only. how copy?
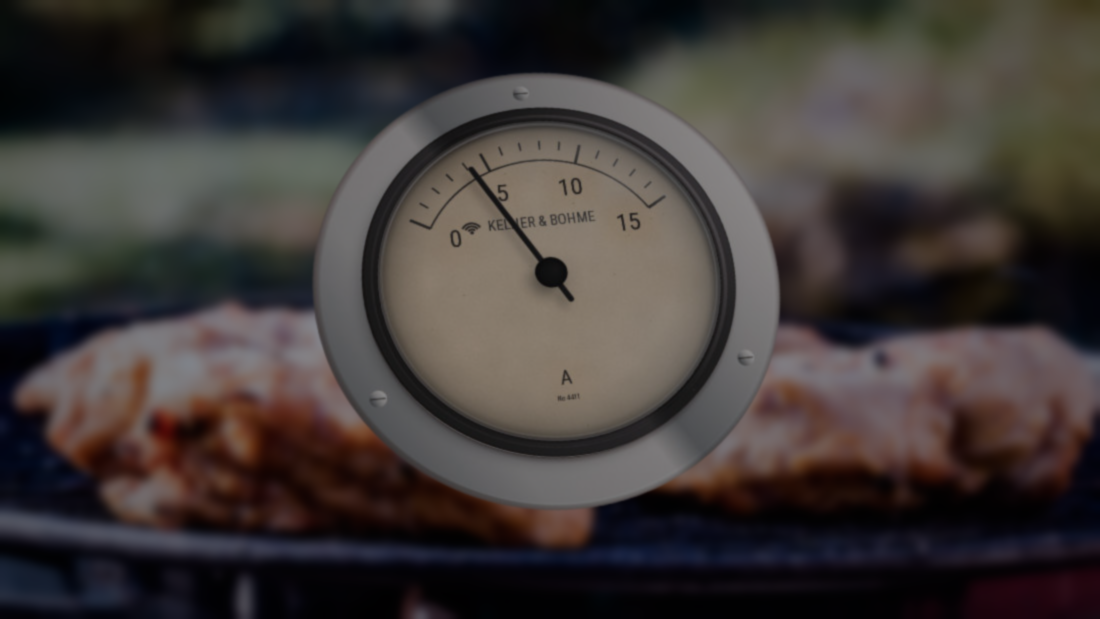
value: 4
